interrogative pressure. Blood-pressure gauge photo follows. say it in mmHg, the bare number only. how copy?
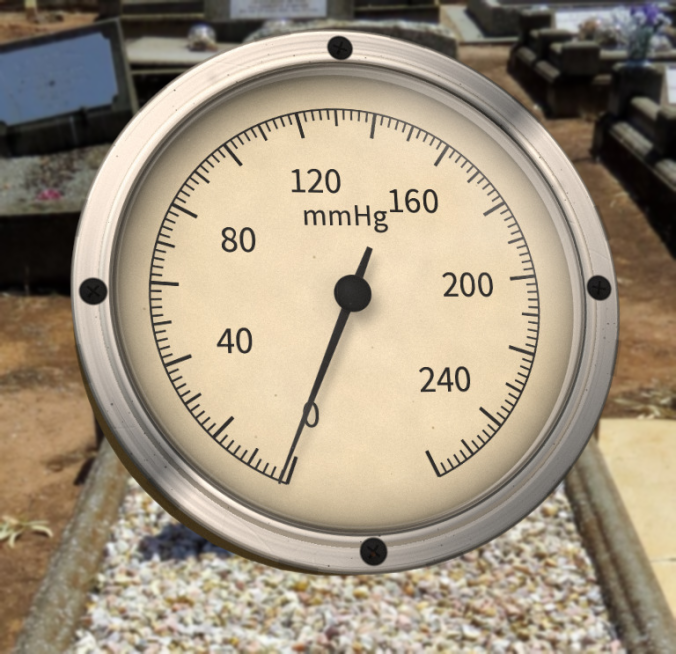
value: 2
